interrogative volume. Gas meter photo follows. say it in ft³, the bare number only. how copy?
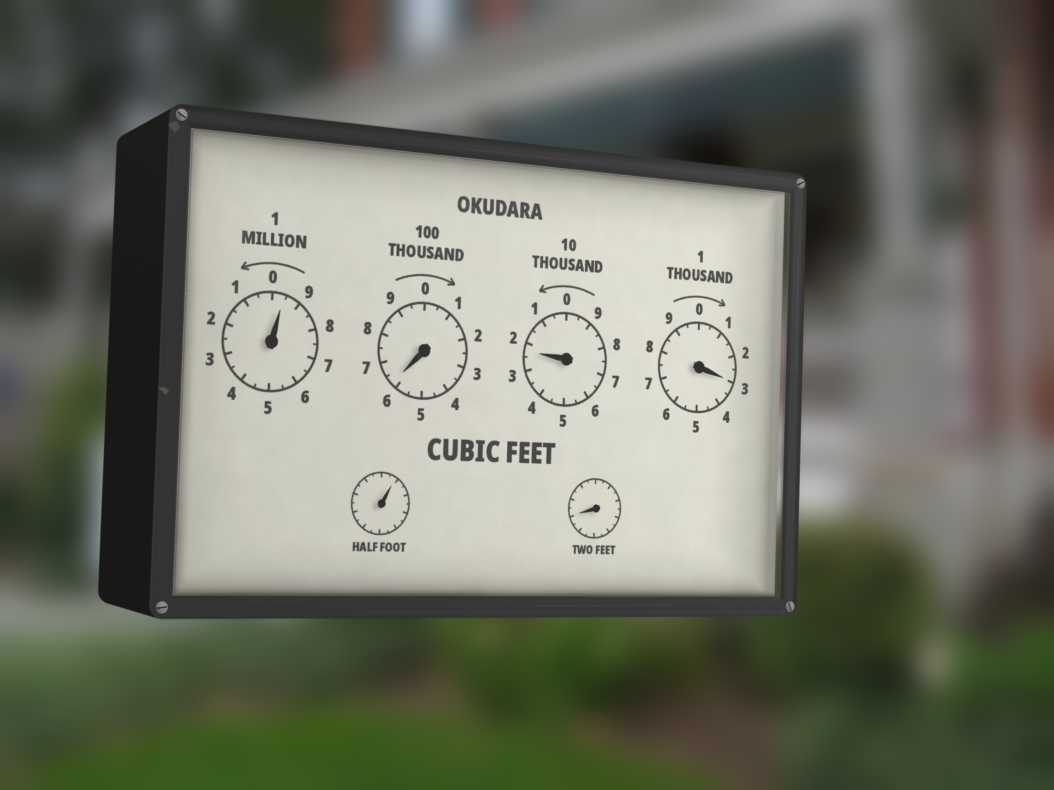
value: 962300
